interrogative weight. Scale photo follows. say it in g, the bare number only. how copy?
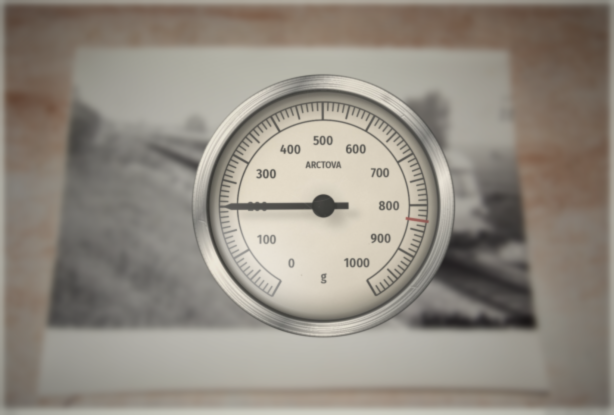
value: 200
